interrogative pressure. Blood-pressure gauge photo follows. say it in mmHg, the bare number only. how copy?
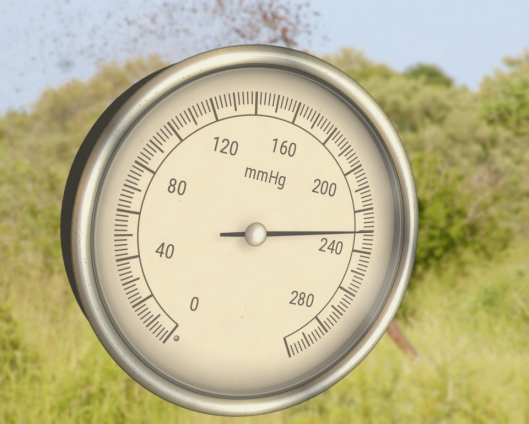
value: 230
